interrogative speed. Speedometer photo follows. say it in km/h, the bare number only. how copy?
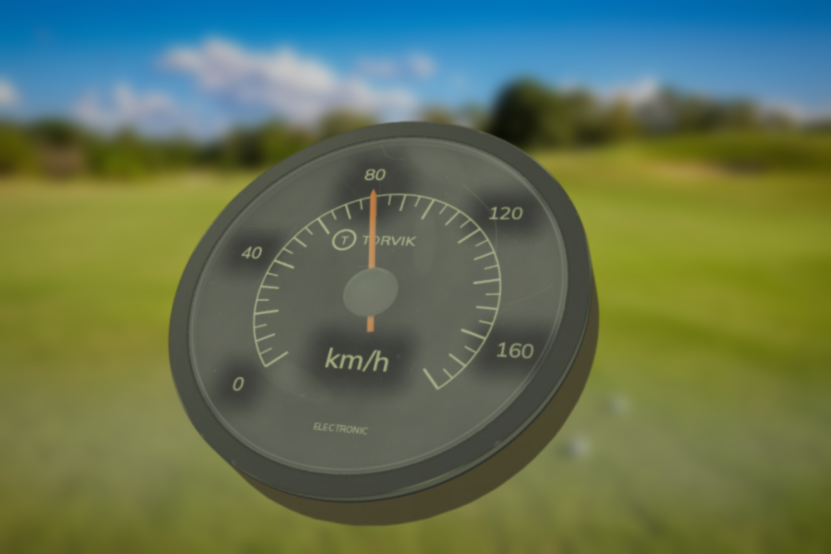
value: 80
